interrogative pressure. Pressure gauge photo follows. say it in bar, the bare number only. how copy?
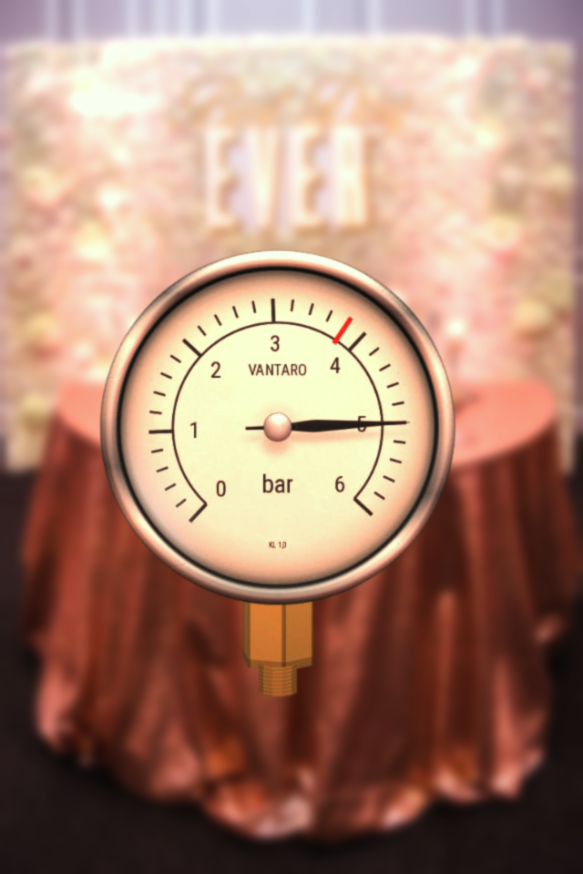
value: 5
